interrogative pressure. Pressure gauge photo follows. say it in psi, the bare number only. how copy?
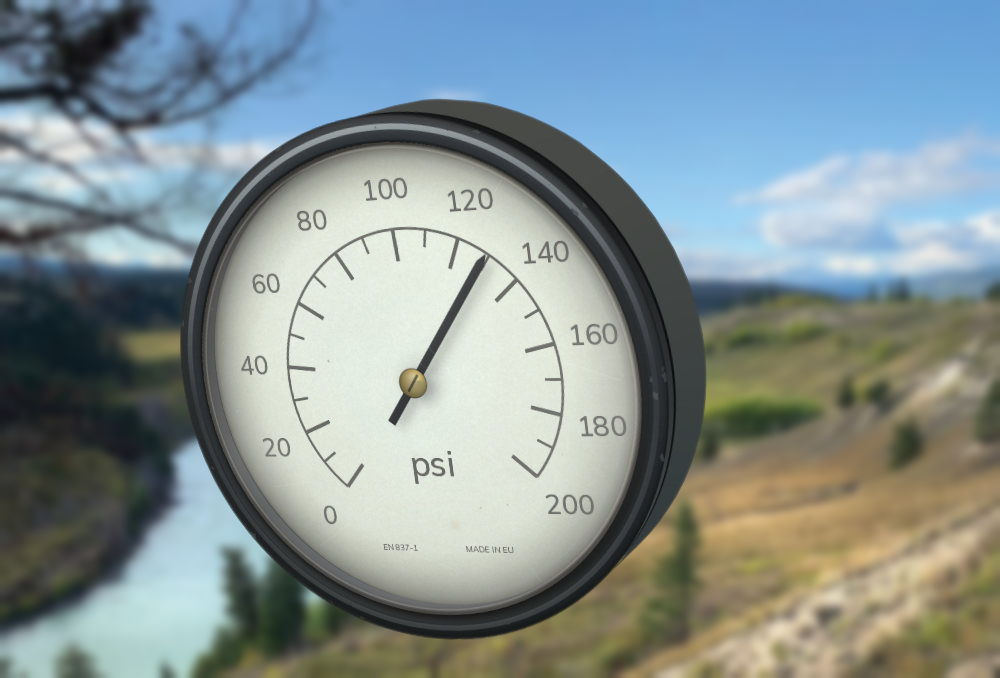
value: 130
